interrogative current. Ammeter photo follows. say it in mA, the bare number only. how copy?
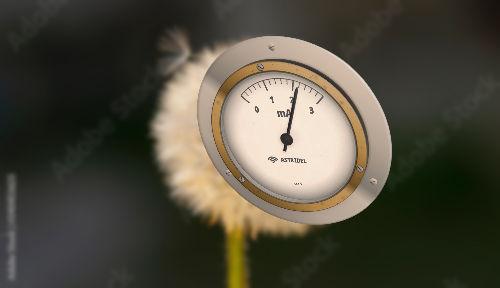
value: 2.2
